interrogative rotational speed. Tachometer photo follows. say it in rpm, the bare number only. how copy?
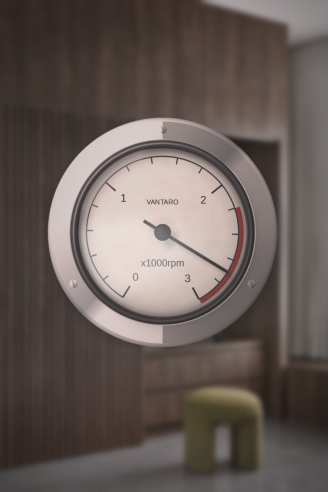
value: 2700
